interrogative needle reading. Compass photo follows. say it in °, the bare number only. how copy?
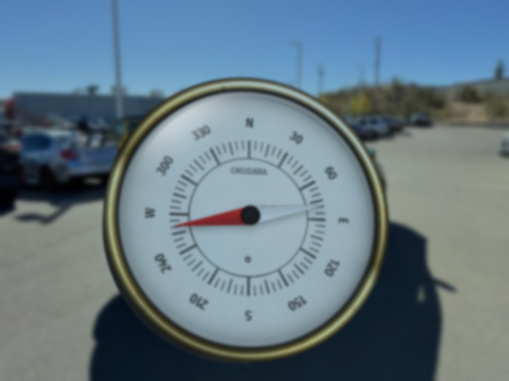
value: 260
